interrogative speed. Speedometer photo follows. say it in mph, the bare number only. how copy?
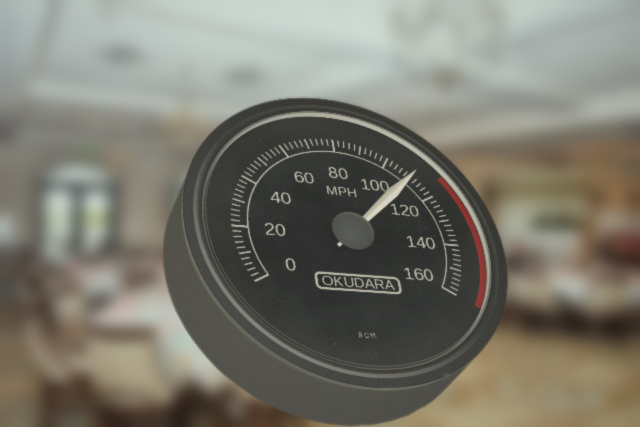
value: 110
